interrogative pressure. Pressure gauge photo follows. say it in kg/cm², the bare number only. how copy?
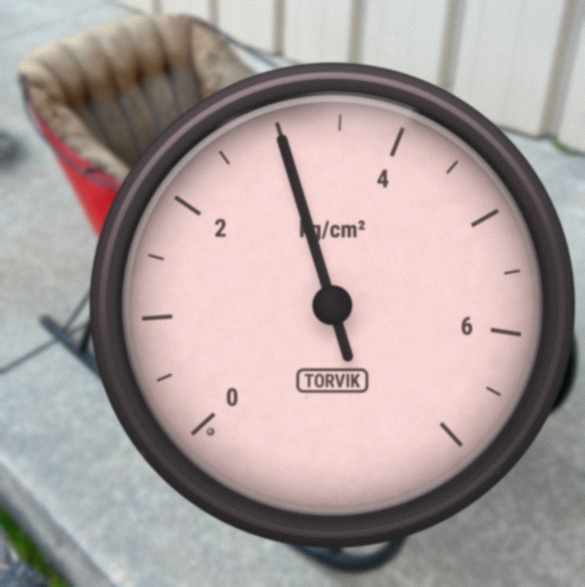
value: 3
